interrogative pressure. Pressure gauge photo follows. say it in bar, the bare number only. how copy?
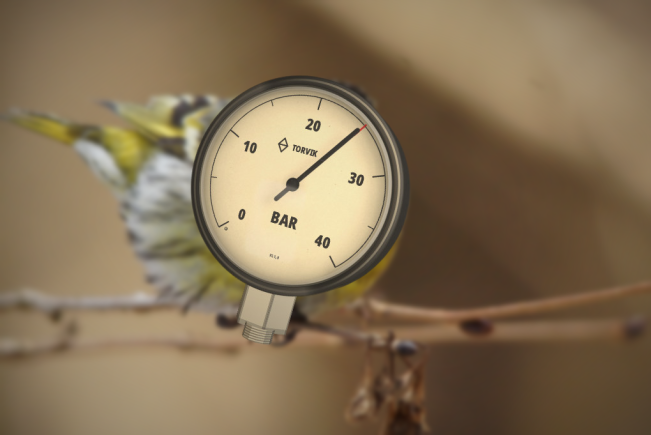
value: 25
